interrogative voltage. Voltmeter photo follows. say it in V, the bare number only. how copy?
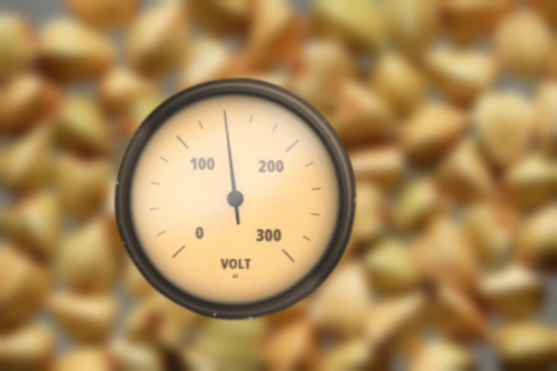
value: 140
